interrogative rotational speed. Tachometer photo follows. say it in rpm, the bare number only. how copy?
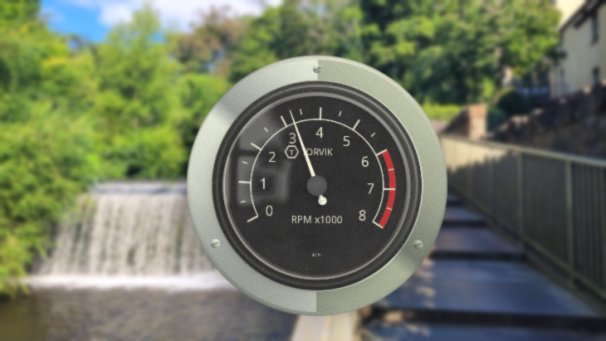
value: 3250
